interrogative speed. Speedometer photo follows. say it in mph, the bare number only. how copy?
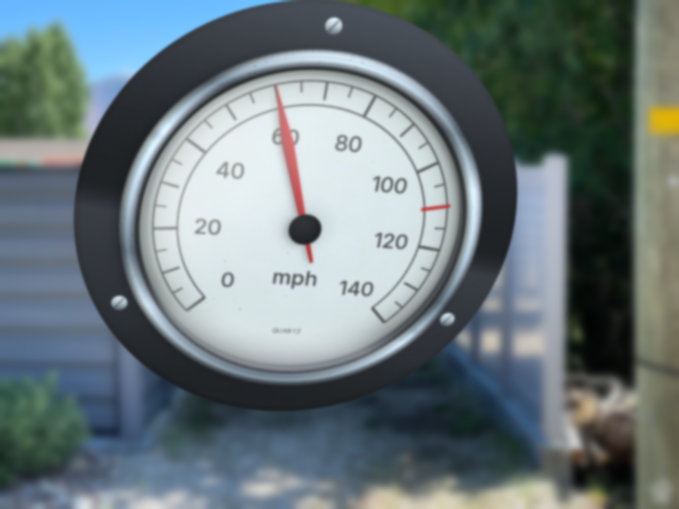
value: 60
